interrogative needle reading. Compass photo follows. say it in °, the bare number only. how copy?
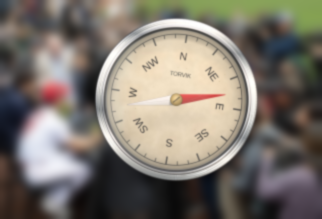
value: 75
